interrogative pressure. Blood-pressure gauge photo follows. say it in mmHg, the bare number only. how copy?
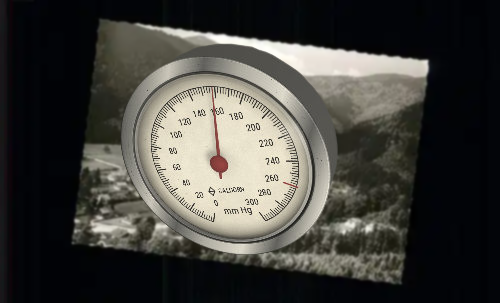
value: 160
